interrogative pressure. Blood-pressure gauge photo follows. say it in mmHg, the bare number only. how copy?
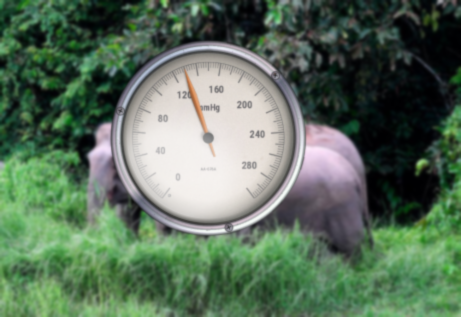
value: 130
